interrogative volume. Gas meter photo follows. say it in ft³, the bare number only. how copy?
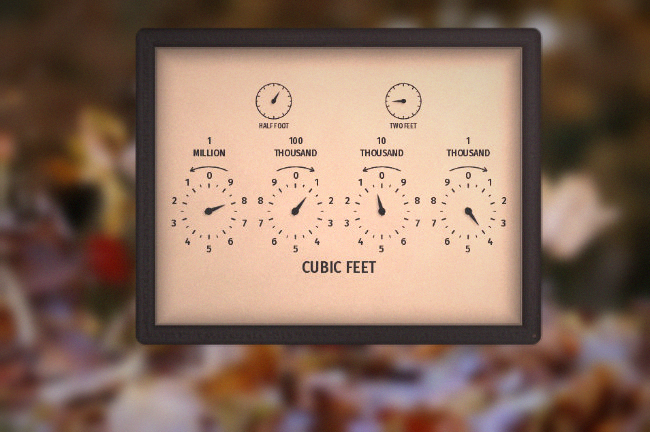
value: 810400
